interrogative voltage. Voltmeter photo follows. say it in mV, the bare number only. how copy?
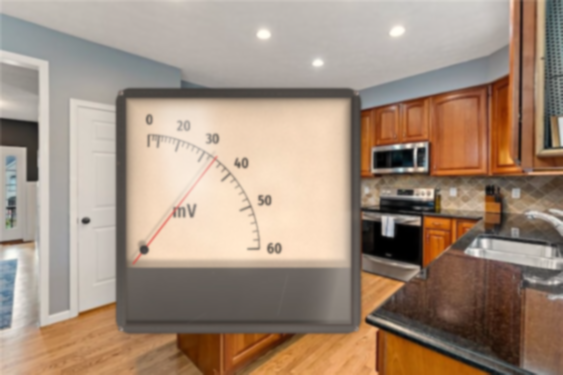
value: 34
